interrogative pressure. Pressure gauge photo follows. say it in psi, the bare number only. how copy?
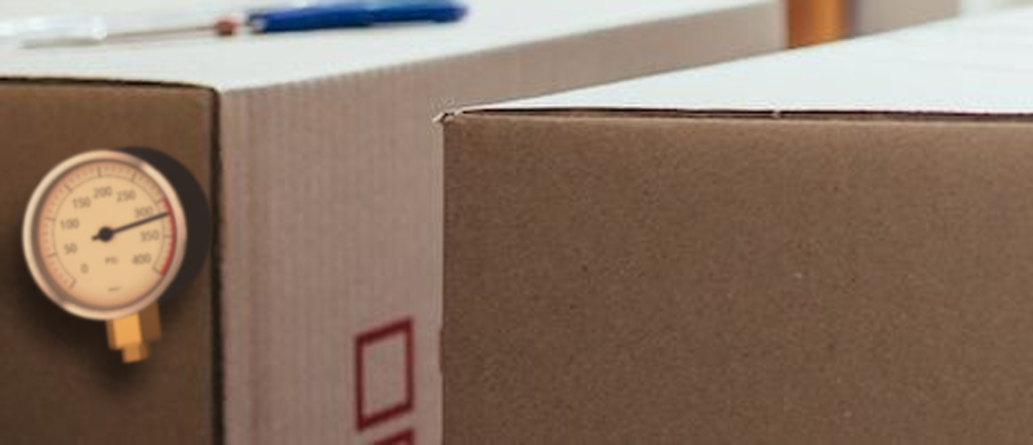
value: 320
